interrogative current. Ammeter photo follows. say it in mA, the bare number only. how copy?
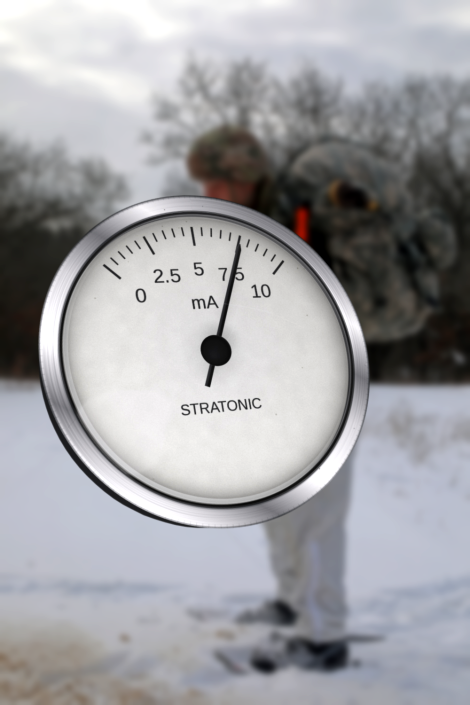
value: 7.5
